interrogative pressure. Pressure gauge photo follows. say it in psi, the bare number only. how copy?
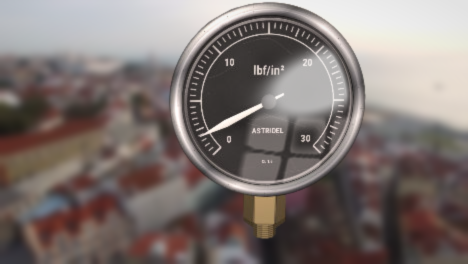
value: 2
